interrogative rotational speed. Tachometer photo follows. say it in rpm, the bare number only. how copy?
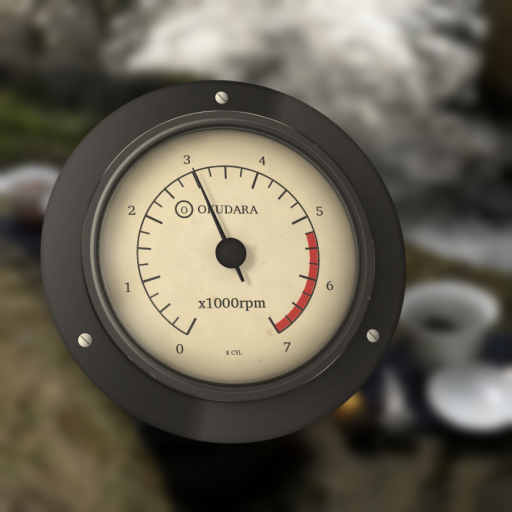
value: 3000
